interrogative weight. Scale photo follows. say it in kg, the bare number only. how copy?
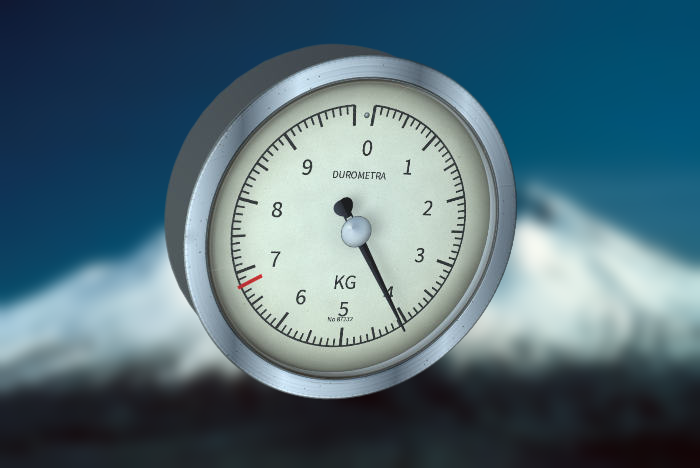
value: 4.1
